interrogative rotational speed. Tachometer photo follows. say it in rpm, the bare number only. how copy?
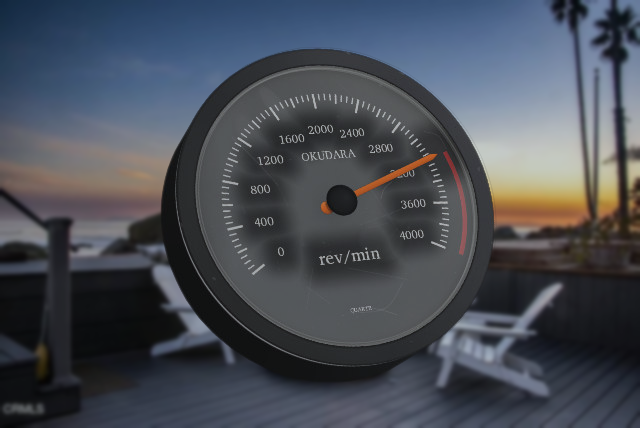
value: 3200
